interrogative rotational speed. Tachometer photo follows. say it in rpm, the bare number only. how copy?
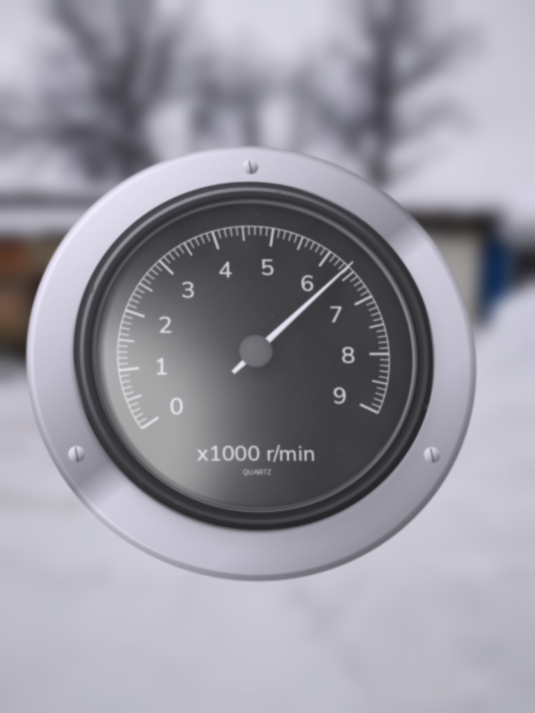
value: 6400
